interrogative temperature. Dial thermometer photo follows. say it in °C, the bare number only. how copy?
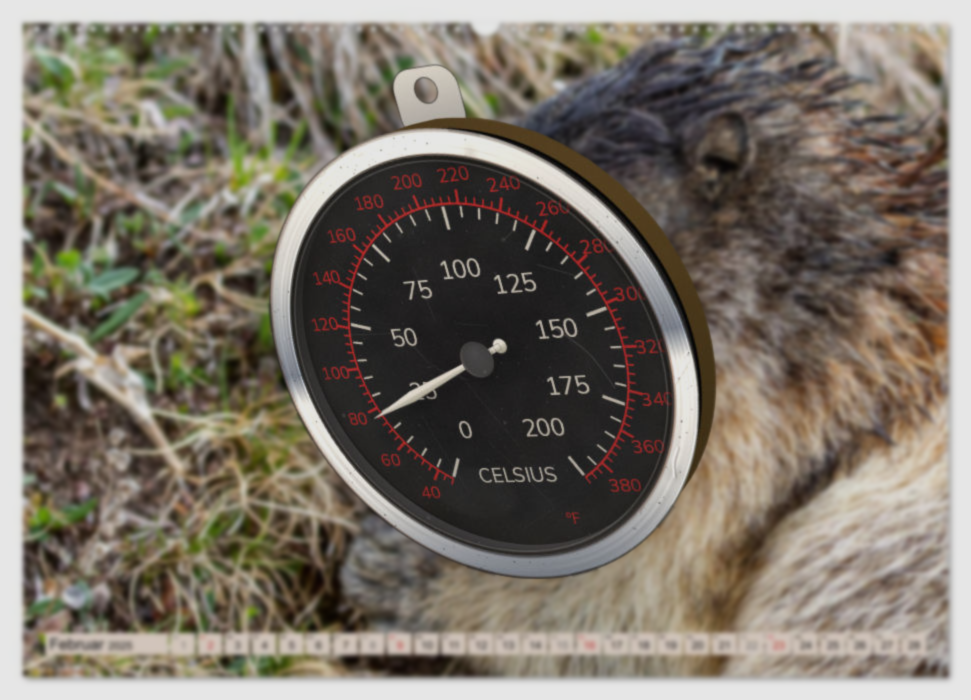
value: 25
